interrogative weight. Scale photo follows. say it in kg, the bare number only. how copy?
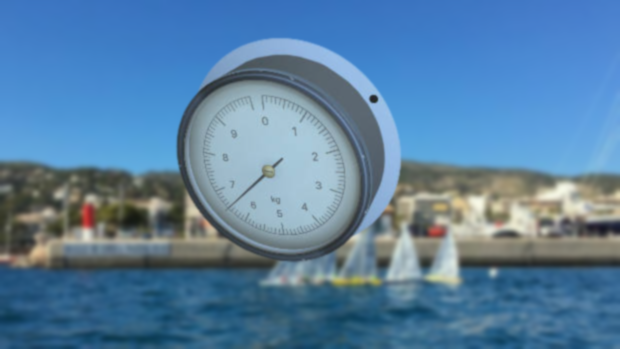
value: 6.5
